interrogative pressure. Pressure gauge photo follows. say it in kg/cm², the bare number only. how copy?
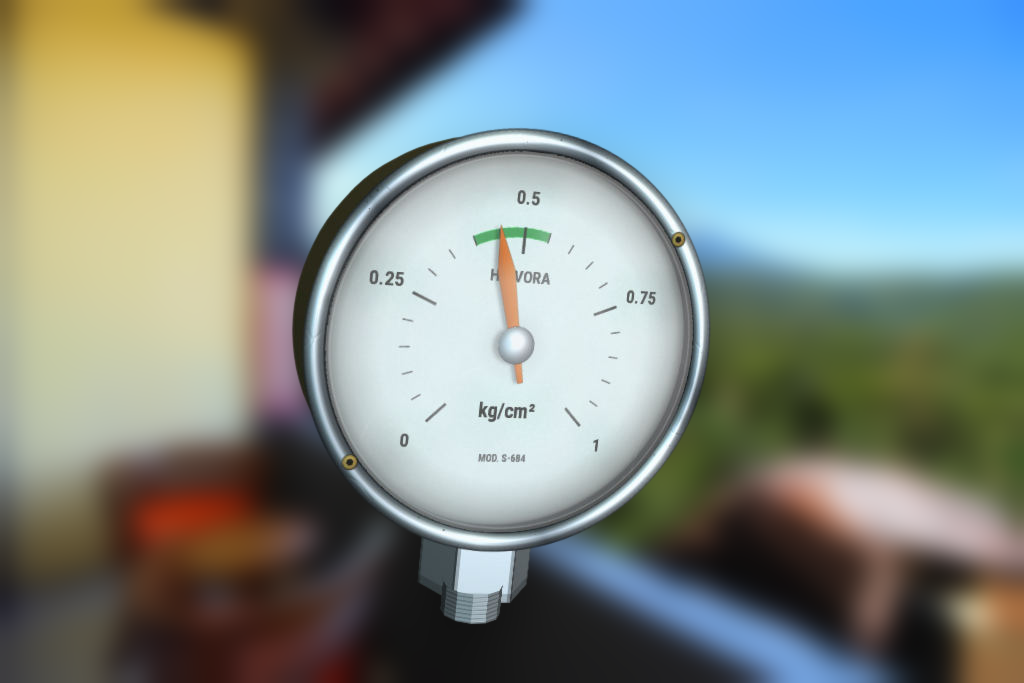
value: 0.45
